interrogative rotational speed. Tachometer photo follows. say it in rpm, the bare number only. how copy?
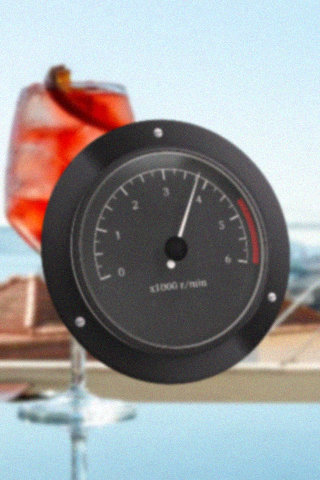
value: 3750
